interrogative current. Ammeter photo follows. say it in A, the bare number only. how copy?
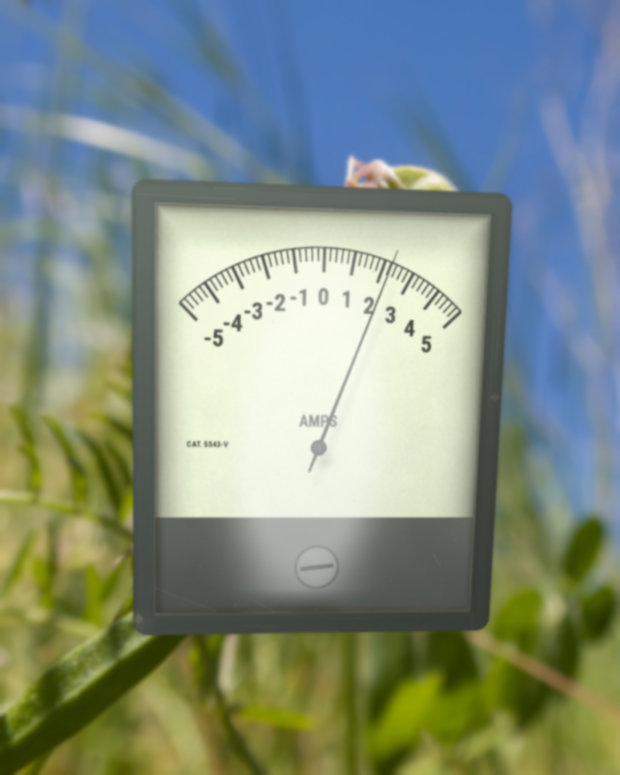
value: 2.2
